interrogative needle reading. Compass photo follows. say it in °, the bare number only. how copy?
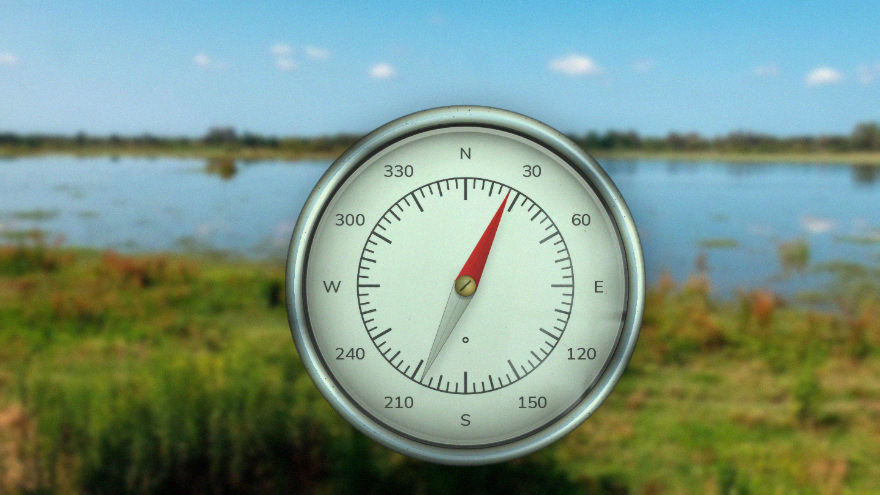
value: 25
